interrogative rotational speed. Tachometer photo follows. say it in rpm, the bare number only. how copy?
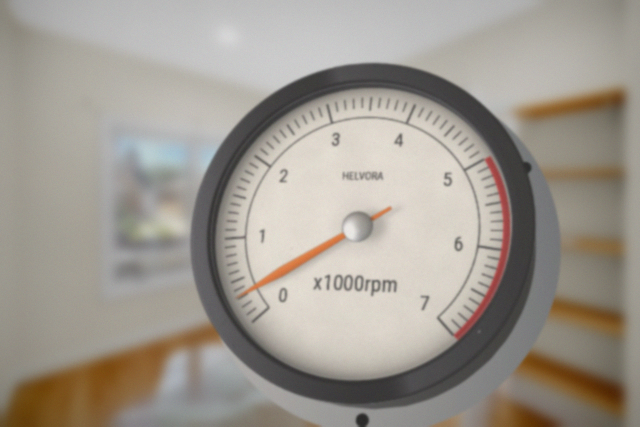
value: 300
